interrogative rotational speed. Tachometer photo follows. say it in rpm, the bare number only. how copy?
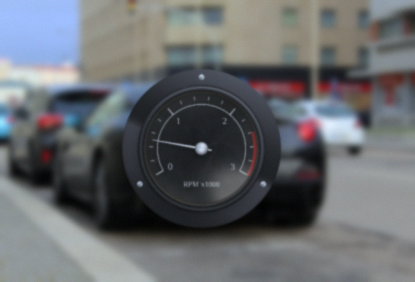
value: 500
